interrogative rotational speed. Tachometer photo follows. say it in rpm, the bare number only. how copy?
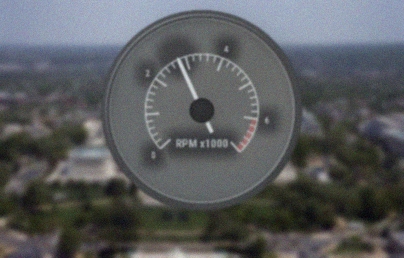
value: 2800
